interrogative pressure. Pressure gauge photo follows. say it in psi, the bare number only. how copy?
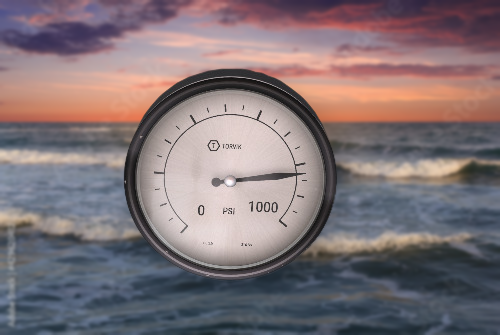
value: 825
